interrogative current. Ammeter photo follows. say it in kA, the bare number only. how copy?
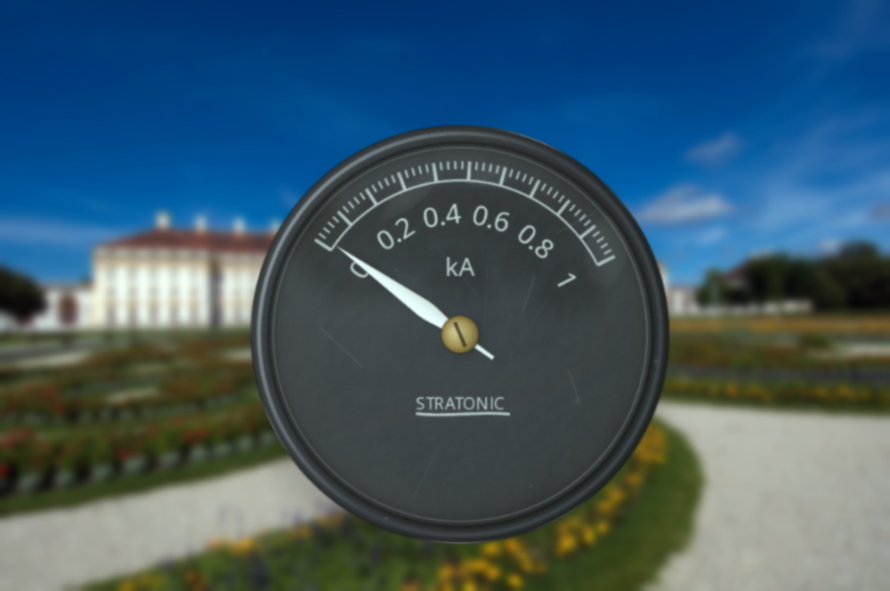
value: 0.02
